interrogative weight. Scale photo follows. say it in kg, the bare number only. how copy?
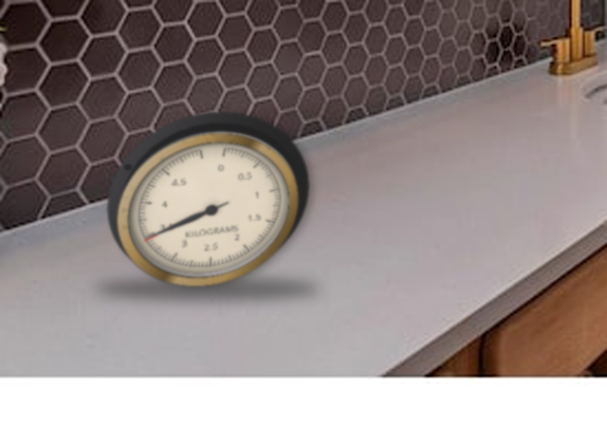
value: 3.5
